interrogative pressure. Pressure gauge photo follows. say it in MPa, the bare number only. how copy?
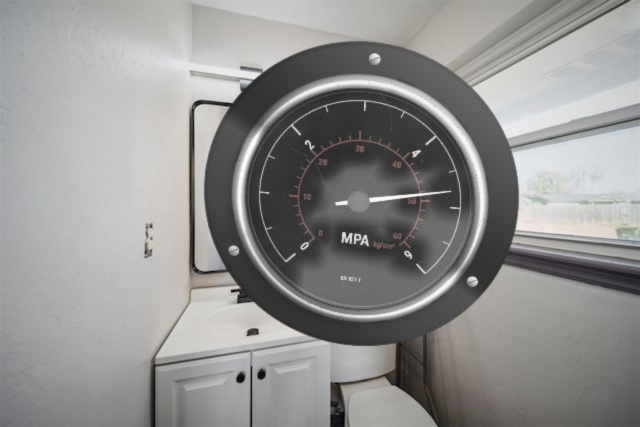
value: 4.75
